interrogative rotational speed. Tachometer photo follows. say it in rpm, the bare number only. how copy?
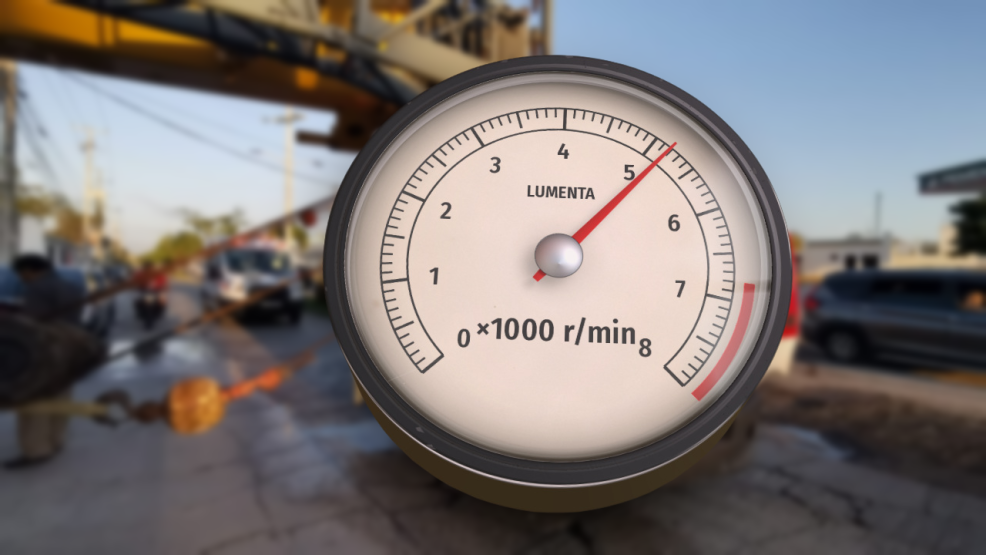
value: 5200
